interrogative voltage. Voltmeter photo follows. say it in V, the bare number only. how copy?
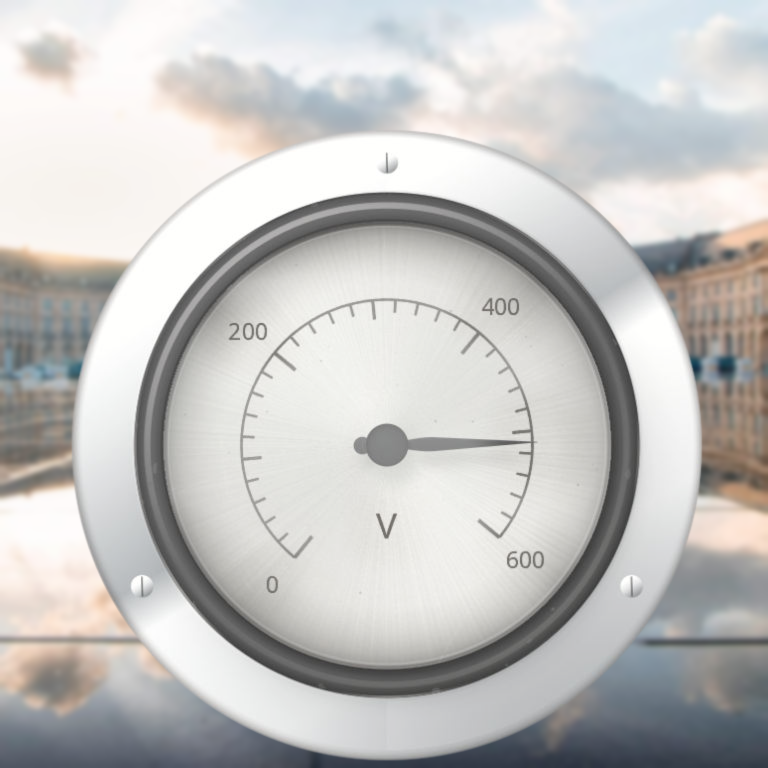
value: 510
